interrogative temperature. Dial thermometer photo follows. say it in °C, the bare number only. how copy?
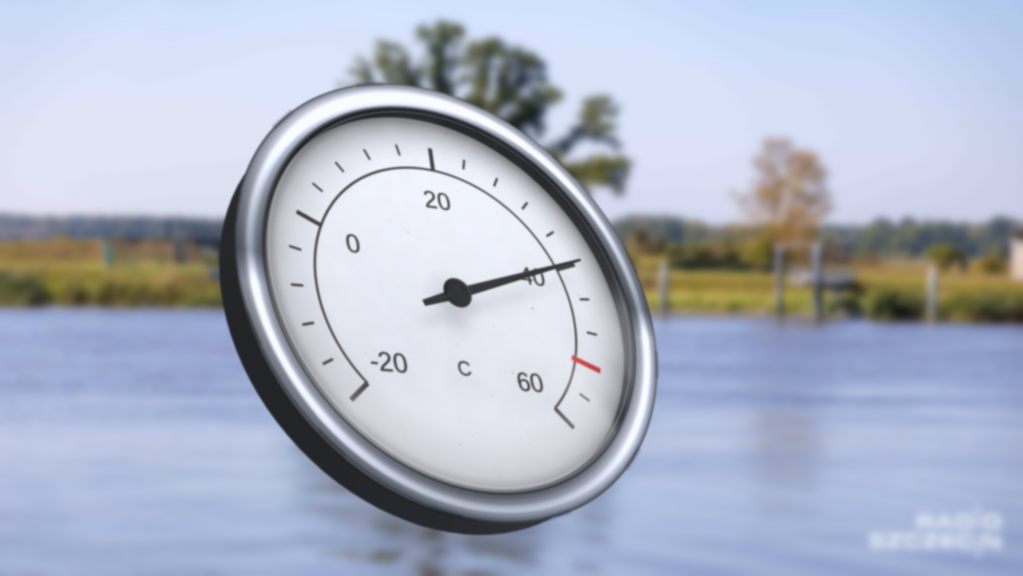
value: 40
